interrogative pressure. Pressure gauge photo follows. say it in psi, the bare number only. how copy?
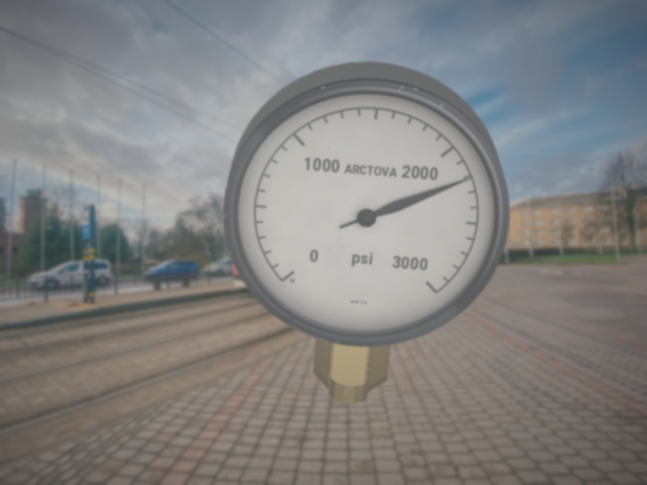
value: 2200
